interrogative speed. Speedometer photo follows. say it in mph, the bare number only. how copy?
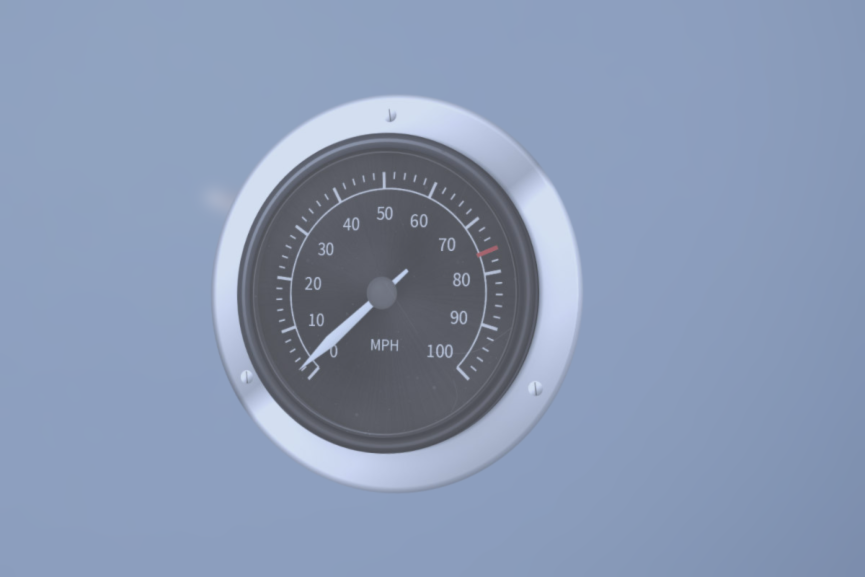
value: 2
